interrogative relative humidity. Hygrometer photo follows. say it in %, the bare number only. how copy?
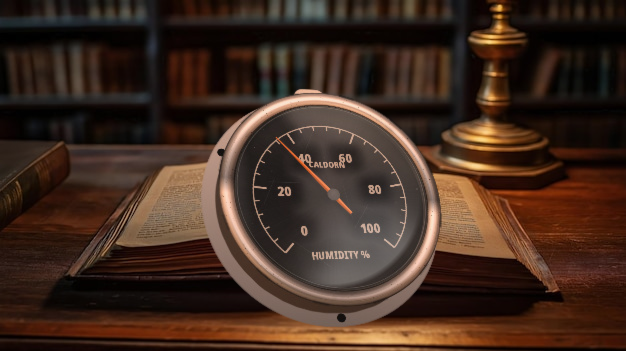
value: 36
